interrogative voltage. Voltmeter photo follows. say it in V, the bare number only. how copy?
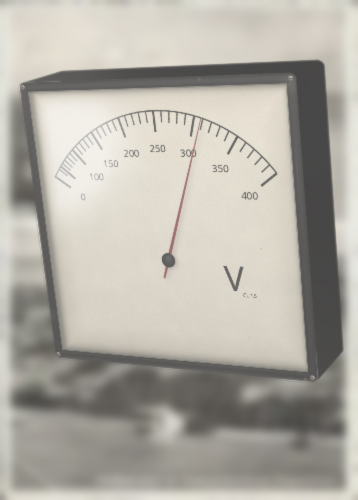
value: 310
